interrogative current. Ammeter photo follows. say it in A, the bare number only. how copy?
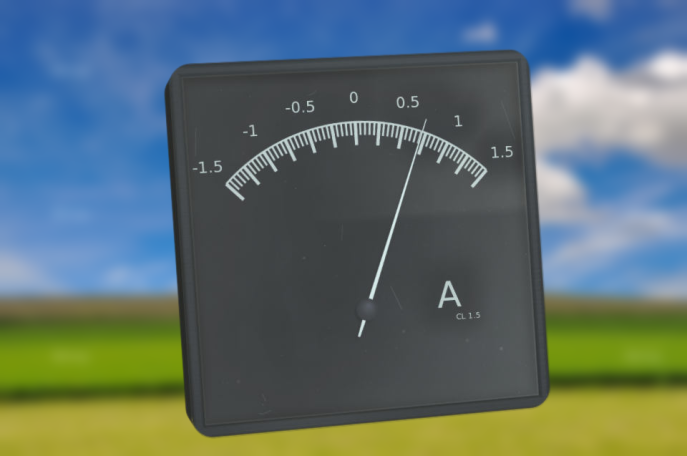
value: 0.7
